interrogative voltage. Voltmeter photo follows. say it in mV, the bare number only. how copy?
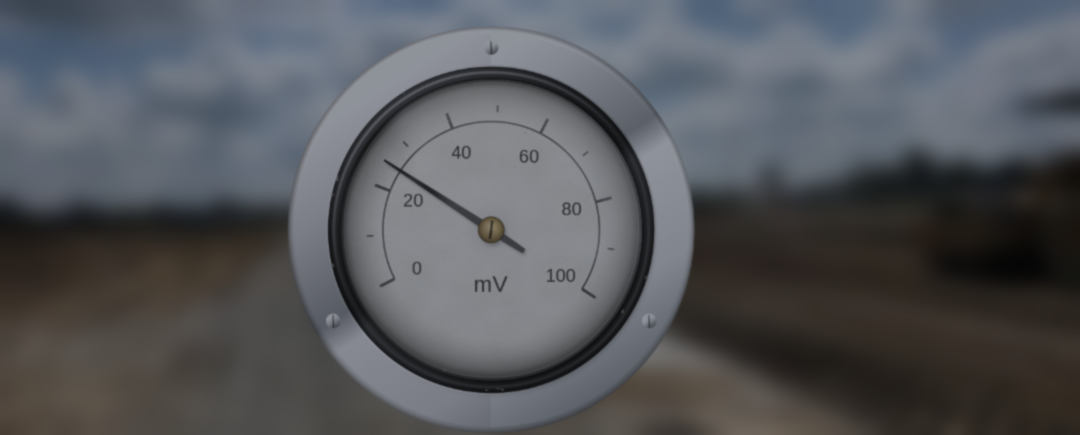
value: 25
